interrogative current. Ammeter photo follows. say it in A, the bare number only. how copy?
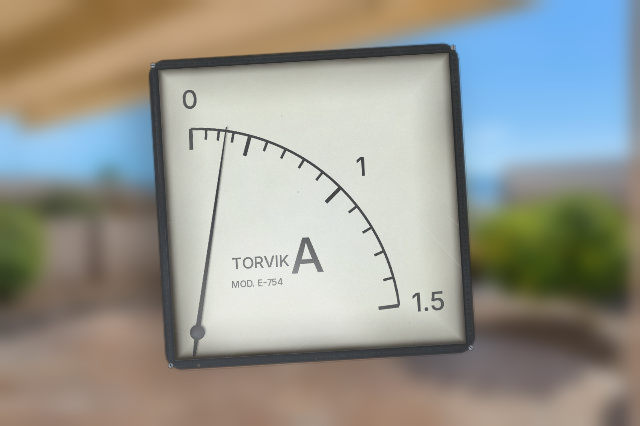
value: 0.35
